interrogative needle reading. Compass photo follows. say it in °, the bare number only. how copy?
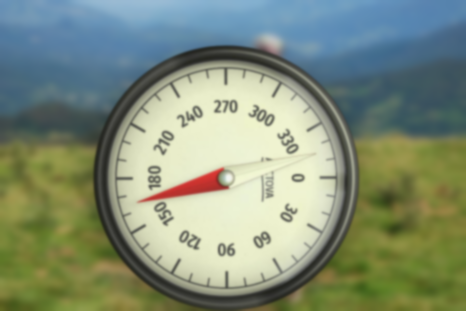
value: 165
